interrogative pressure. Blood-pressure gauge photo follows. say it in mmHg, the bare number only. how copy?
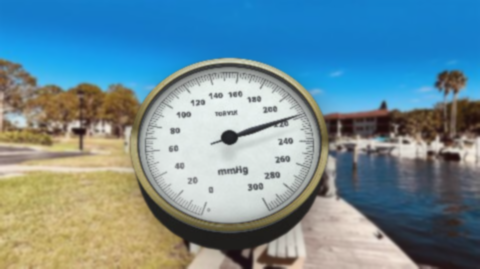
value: 220
